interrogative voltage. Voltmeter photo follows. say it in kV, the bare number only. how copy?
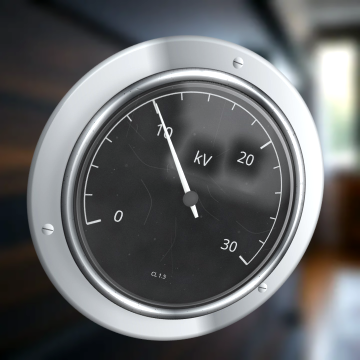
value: 10
